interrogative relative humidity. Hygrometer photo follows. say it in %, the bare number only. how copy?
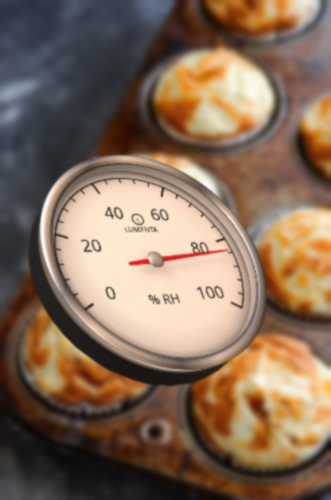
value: 84
